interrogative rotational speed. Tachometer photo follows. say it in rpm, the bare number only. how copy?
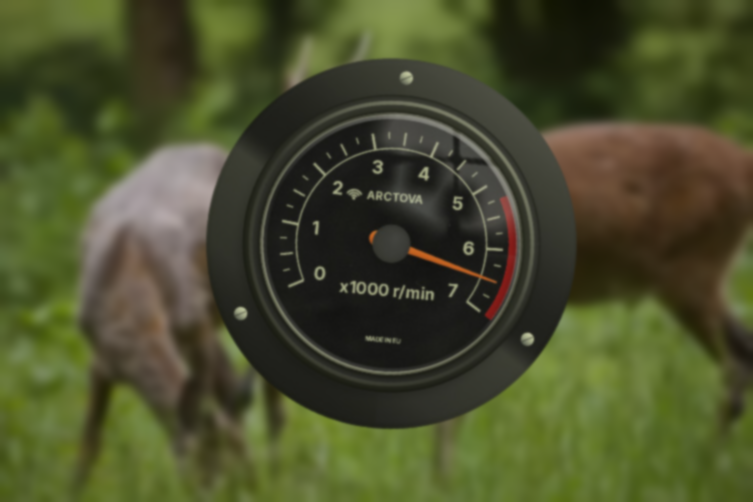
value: 6500
